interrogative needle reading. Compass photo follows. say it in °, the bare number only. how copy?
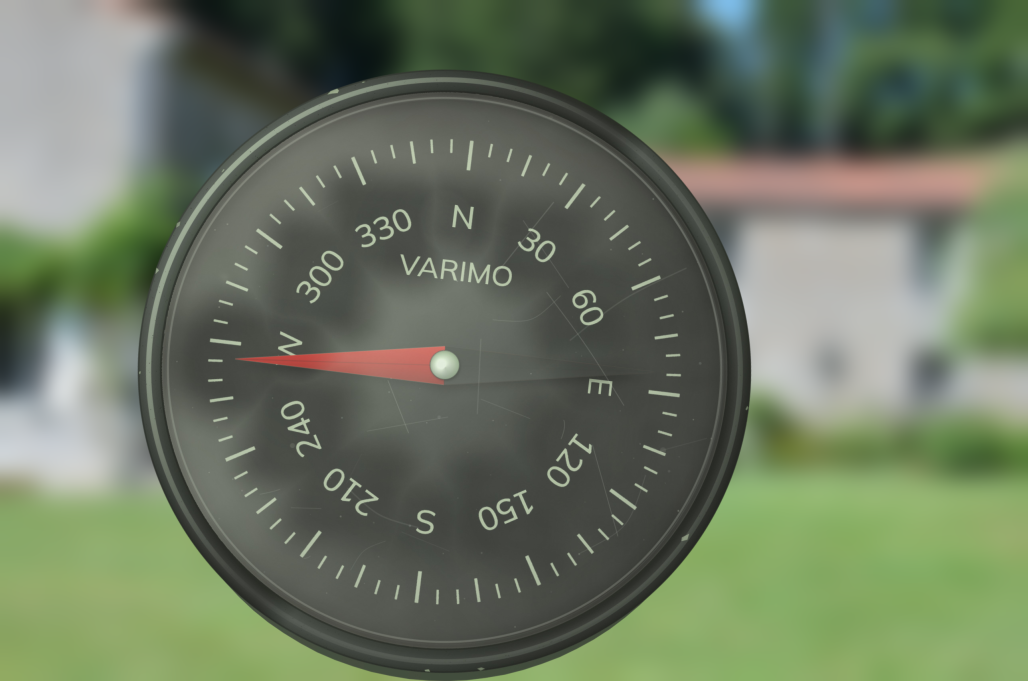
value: 265
